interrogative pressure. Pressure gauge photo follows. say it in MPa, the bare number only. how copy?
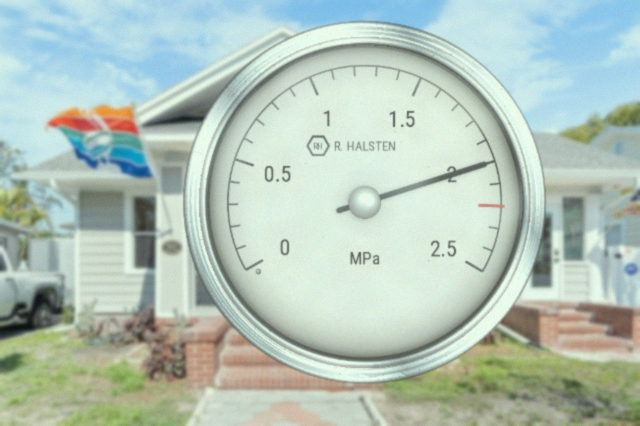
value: 2
